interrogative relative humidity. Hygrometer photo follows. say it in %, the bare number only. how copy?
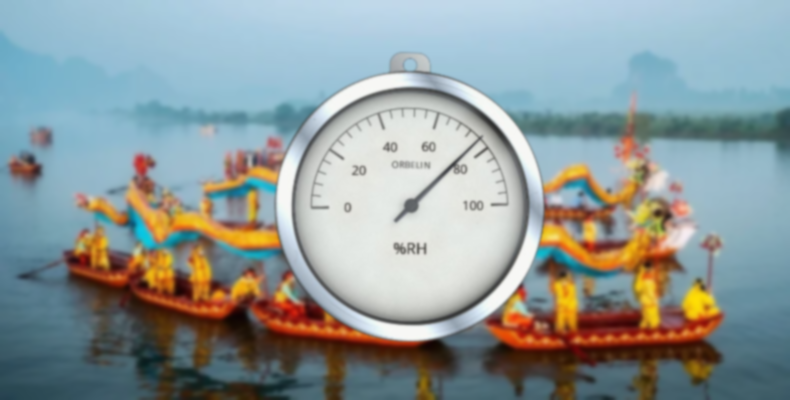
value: 76
